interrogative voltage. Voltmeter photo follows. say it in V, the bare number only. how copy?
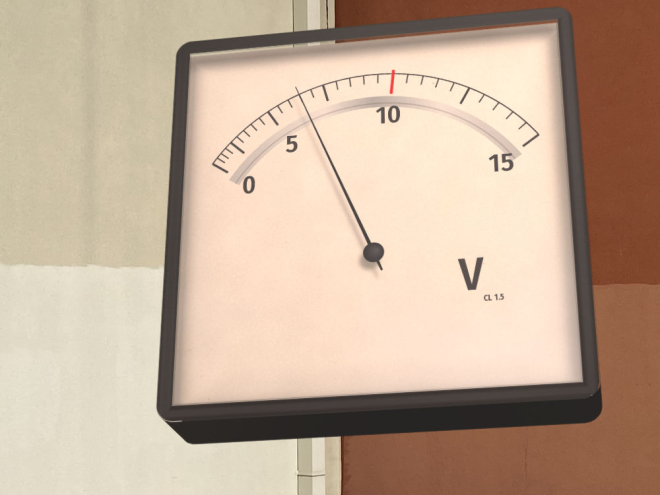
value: 6.5
